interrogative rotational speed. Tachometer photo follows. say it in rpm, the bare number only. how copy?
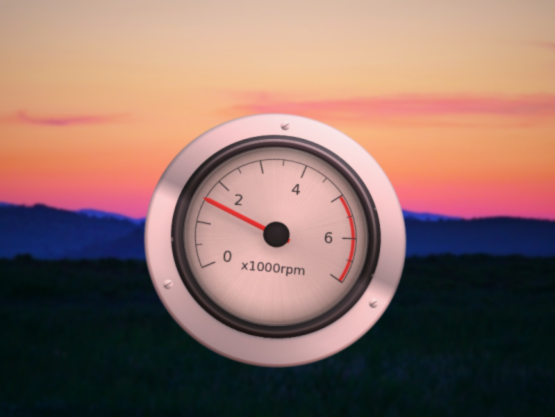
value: 1500
